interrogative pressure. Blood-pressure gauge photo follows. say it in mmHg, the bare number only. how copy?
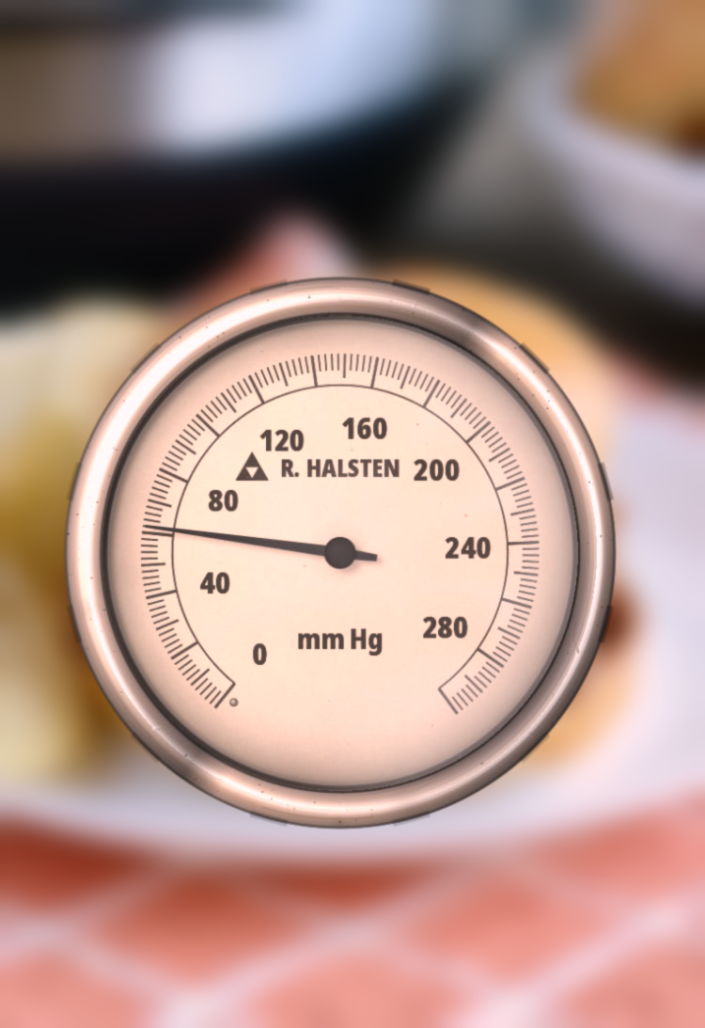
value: 62
